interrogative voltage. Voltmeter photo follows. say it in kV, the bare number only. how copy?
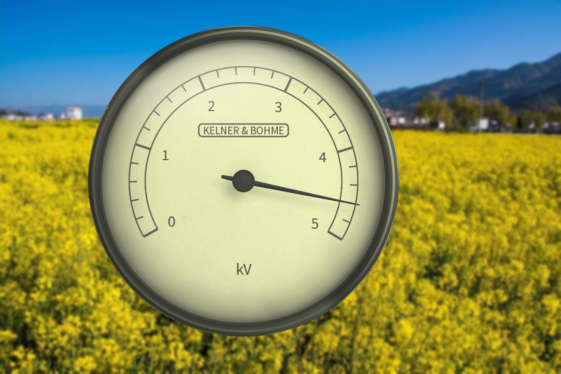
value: 4.6
